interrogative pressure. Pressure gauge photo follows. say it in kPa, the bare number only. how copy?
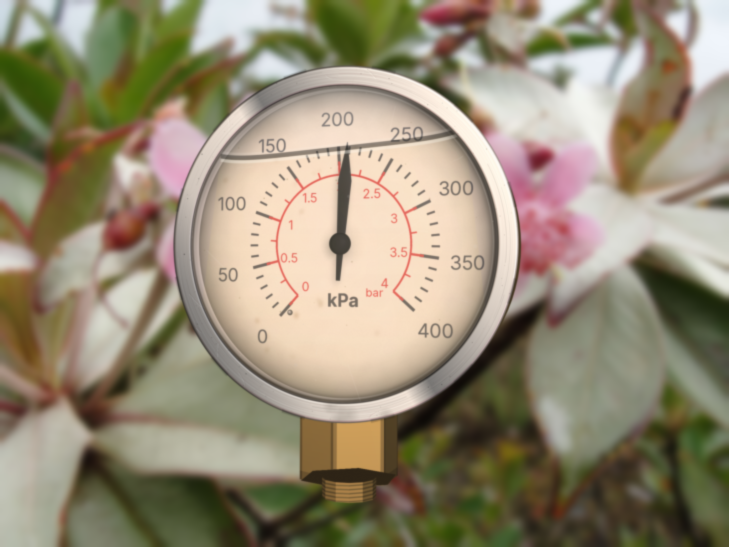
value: 210
